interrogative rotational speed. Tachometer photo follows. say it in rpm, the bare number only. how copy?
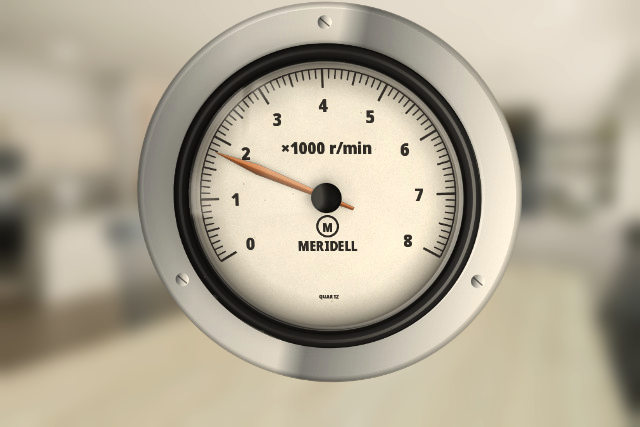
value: 1800
